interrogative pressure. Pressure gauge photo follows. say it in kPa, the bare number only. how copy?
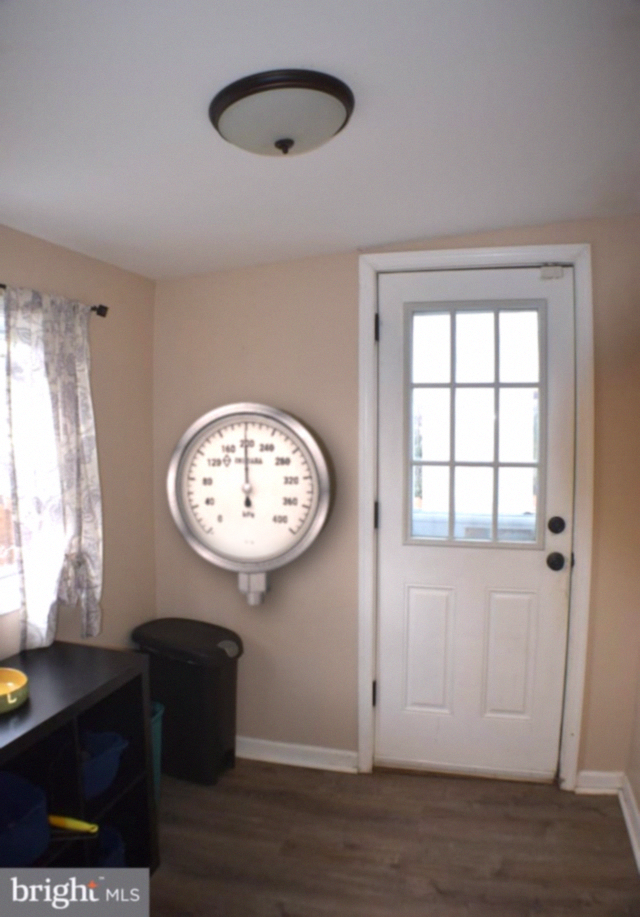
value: 200
